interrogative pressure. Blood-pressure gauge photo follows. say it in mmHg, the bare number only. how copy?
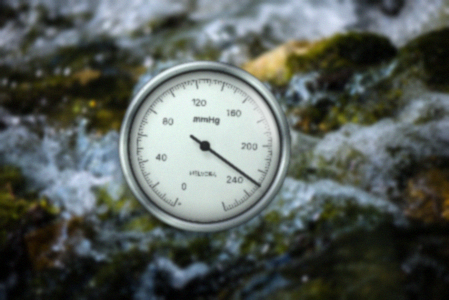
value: 230
